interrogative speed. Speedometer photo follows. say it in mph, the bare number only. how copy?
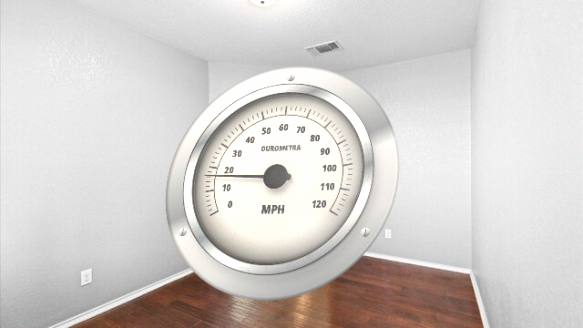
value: 16
